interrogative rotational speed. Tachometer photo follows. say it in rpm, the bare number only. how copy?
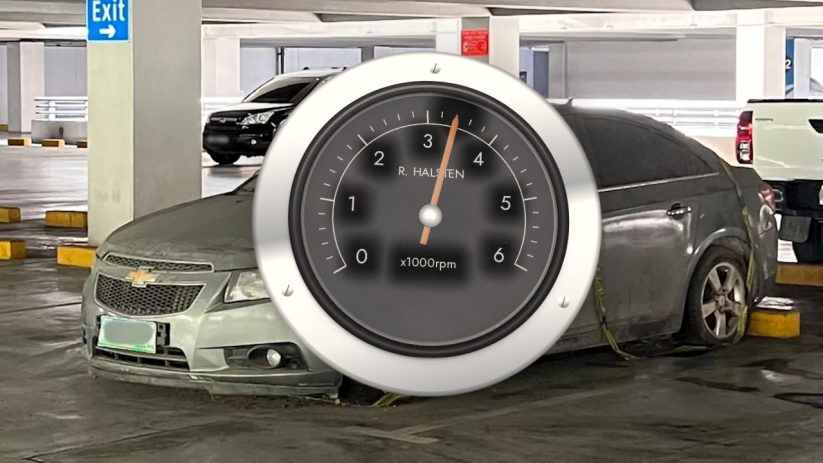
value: 3400
